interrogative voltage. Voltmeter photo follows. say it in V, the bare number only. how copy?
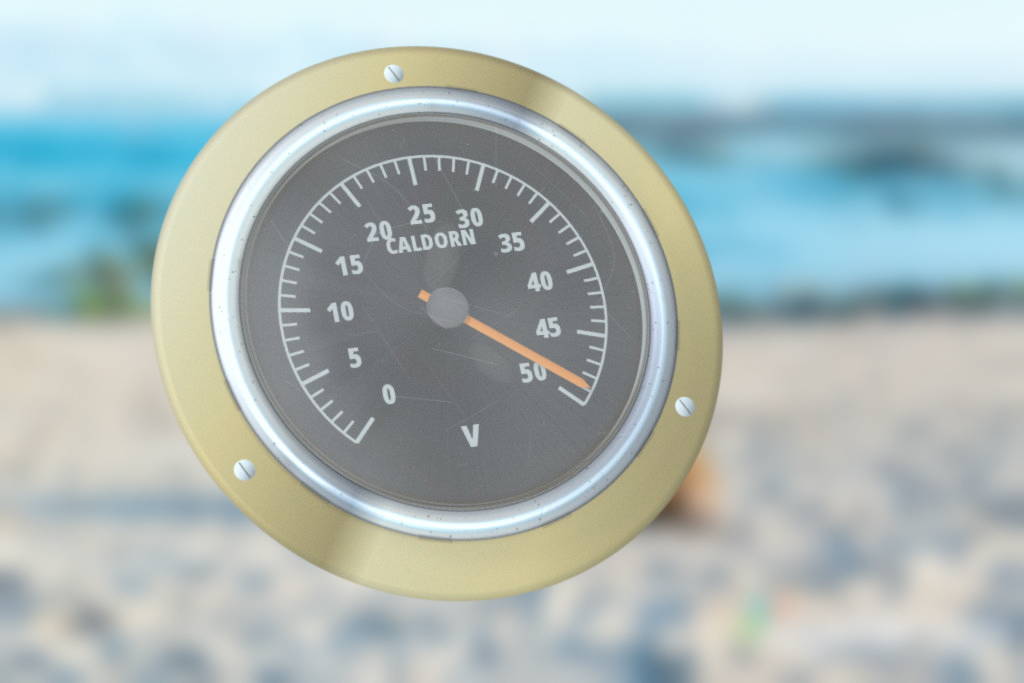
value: 49
